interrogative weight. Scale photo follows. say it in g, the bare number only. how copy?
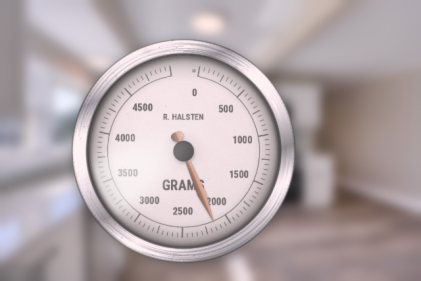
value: 2150
